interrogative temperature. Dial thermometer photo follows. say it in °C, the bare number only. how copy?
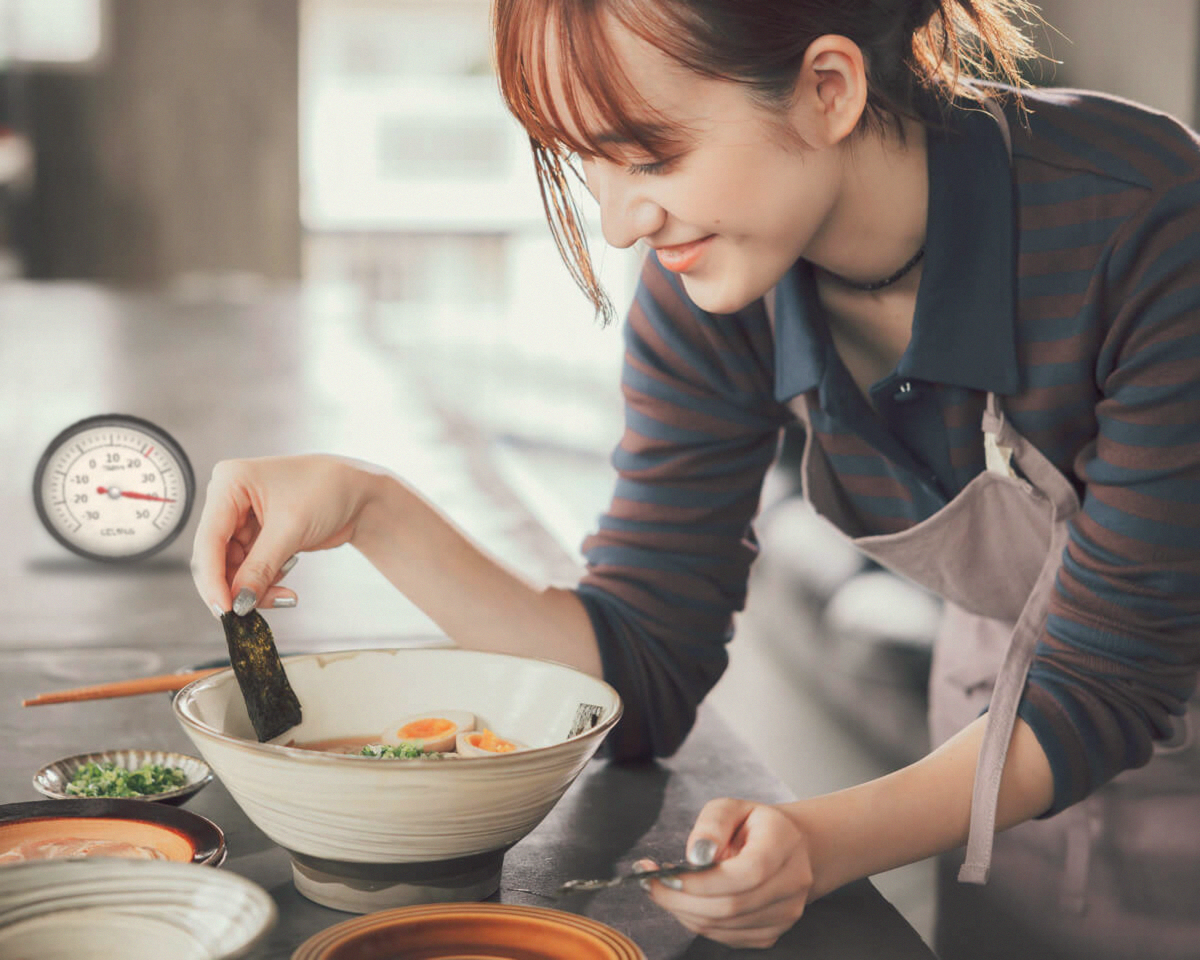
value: 40
